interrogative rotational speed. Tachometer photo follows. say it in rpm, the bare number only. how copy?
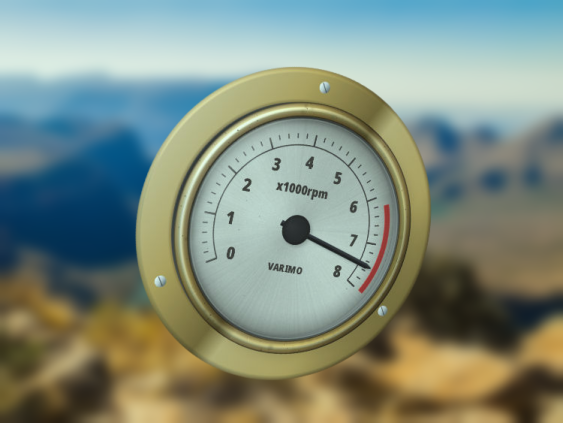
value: 7500
